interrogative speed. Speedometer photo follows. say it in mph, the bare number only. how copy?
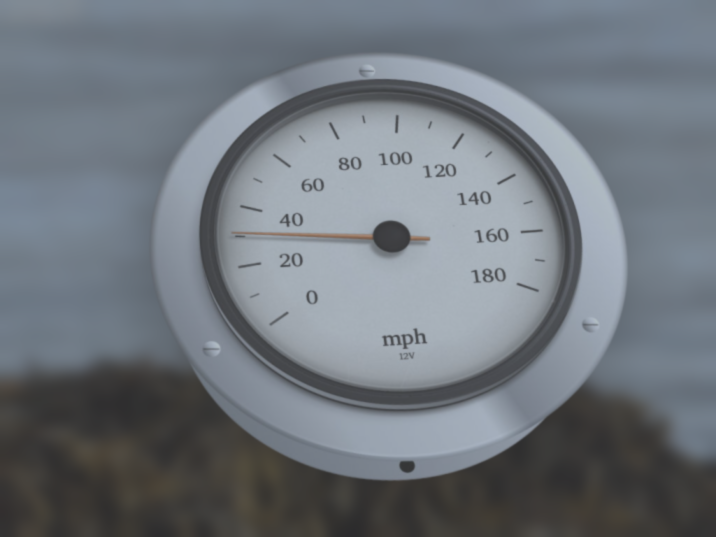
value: 30
